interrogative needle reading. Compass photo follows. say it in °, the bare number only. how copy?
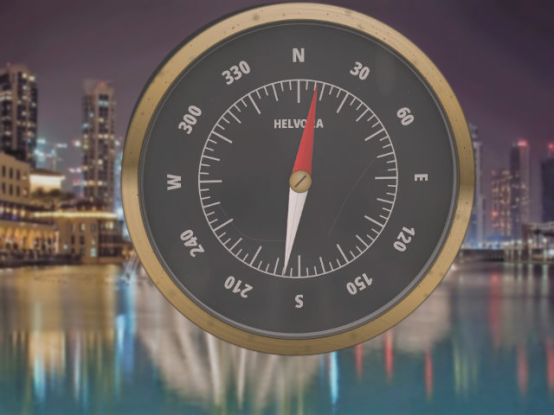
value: 10
